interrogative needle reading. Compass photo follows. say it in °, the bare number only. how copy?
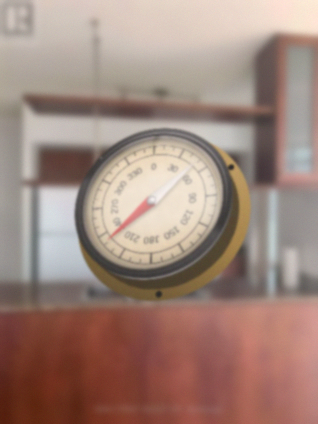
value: 230
